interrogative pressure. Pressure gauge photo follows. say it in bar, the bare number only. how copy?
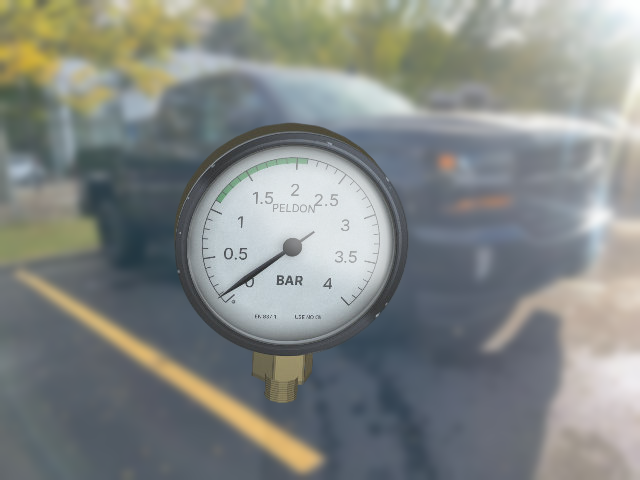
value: 0.1
